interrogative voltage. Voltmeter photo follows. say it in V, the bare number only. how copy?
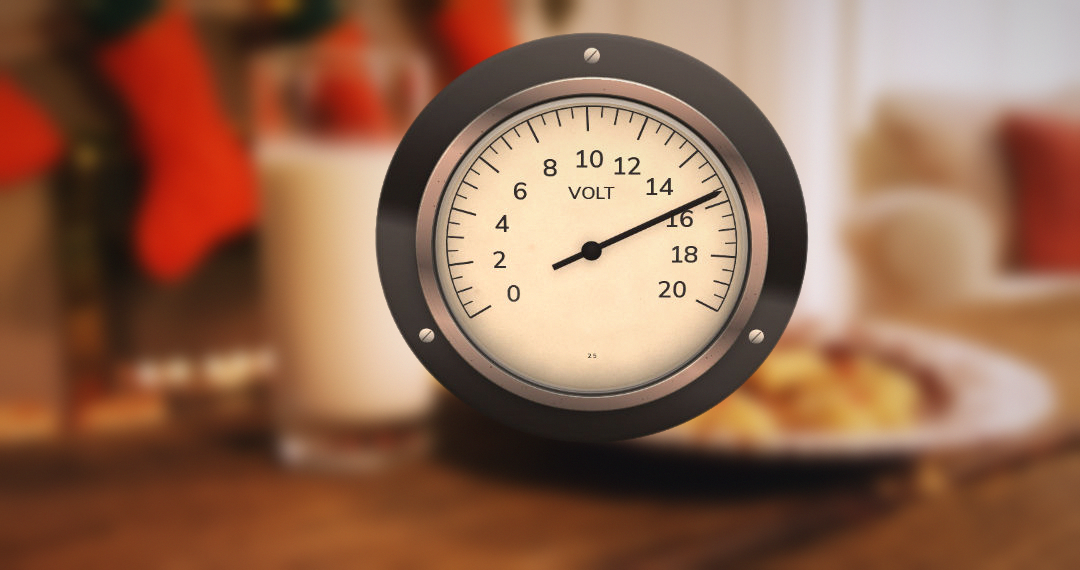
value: 15.5
